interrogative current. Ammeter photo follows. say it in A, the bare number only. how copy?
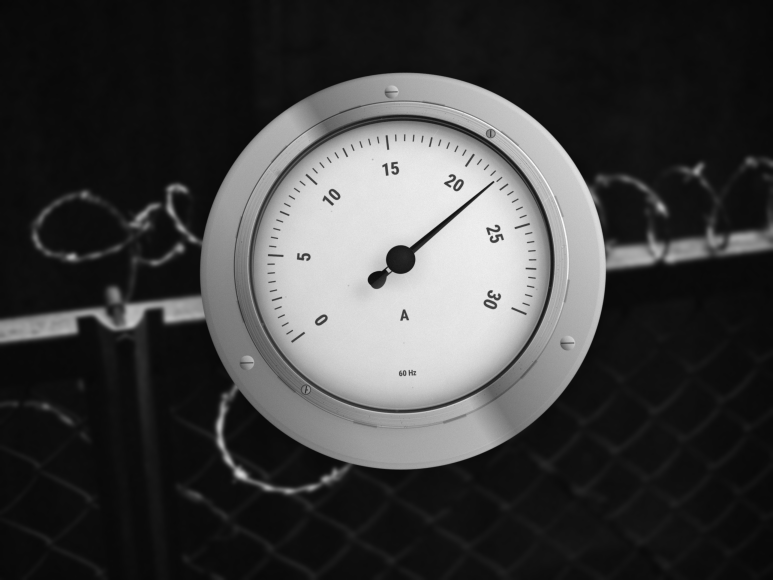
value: 22
